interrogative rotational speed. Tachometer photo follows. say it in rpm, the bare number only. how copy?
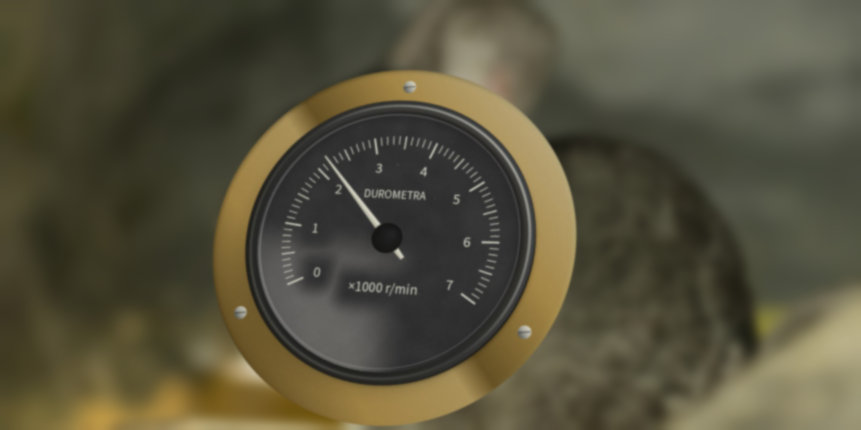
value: 2200
